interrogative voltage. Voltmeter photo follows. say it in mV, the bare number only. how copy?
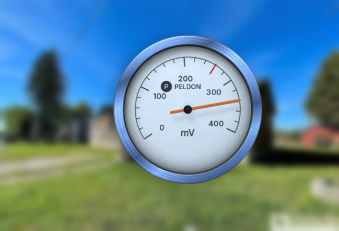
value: 340
